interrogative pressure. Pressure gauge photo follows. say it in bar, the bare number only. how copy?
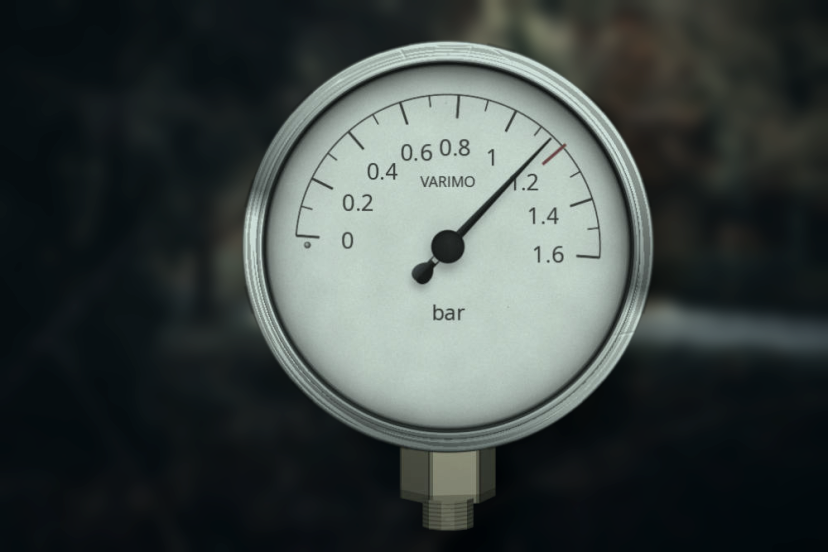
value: 1.15
